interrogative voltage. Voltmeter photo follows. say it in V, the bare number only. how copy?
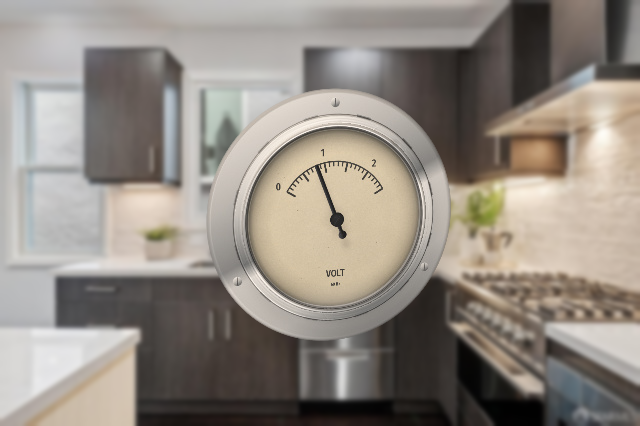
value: 0.8
